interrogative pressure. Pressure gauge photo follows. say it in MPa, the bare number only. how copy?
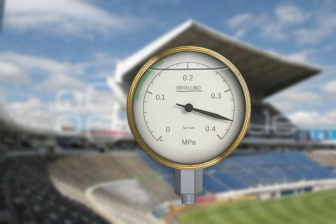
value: 0.36
